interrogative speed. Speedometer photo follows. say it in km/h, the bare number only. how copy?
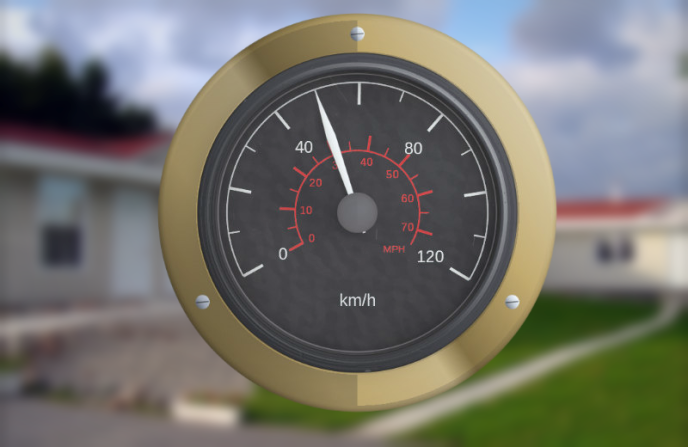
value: 50
